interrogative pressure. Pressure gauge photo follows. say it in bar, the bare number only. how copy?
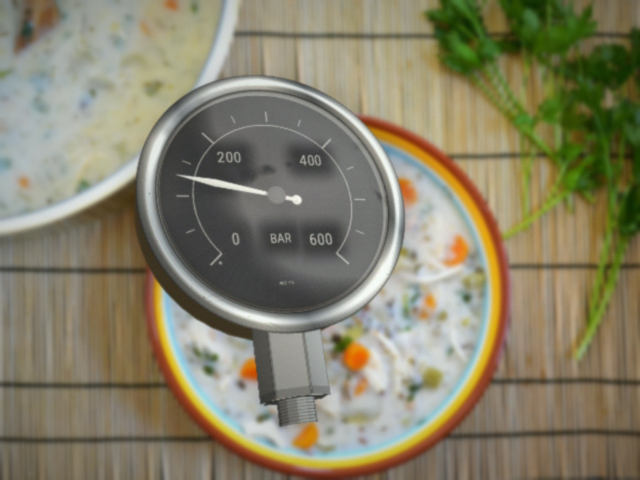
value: 125
